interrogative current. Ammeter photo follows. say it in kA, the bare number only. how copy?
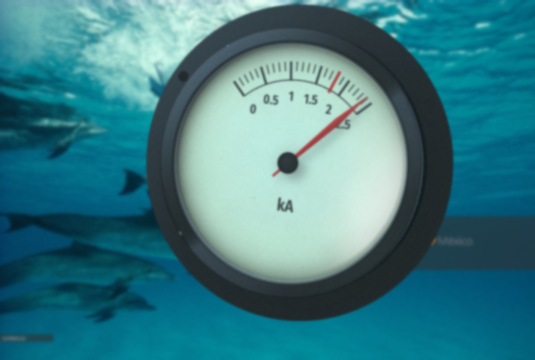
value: 2.4
